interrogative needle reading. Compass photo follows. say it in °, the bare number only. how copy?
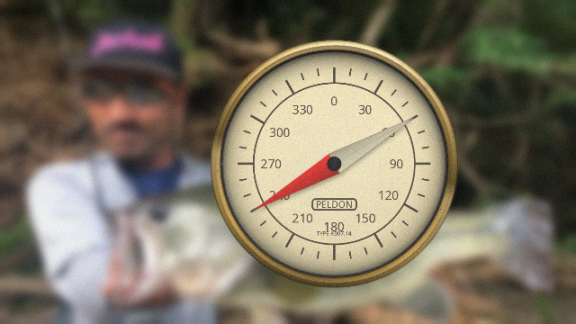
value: 240
